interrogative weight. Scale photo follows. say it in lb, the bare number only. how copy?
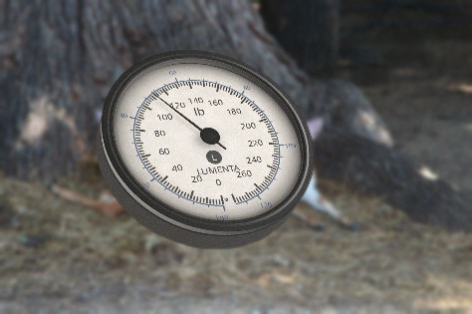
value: 110
